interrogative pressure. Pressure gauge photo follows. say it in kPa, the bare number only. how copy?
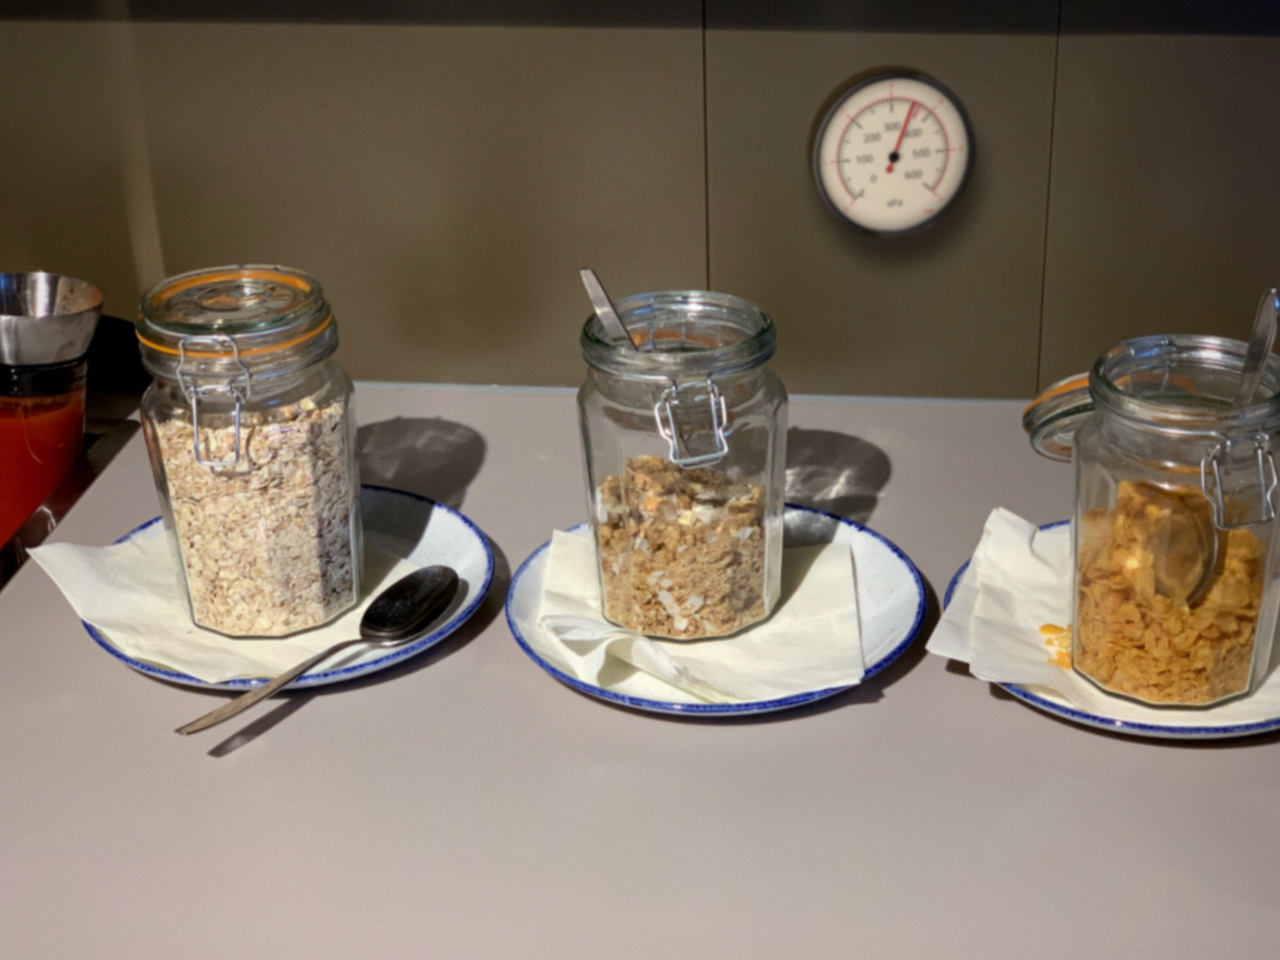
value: 350
